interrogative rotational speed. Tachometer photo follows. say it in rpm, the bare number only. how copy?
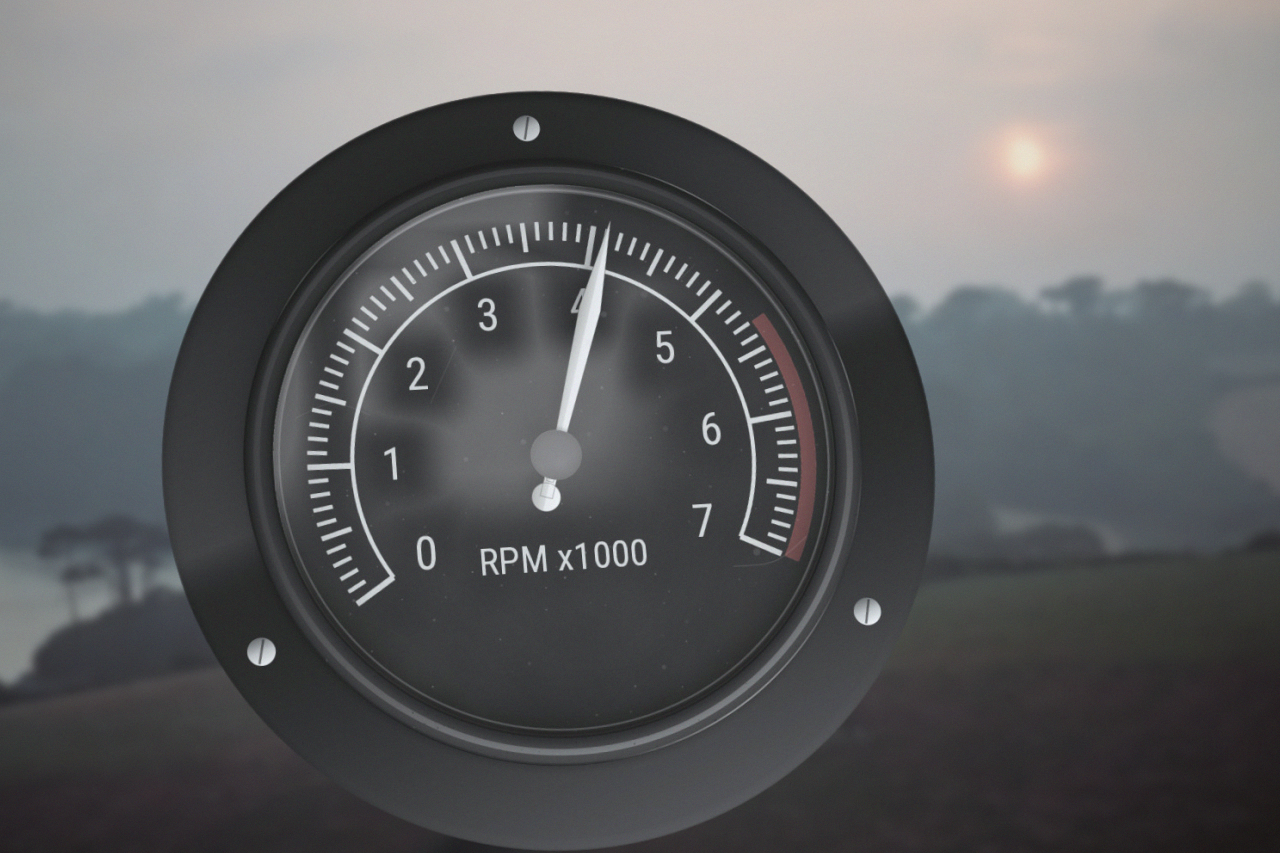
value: 4100
